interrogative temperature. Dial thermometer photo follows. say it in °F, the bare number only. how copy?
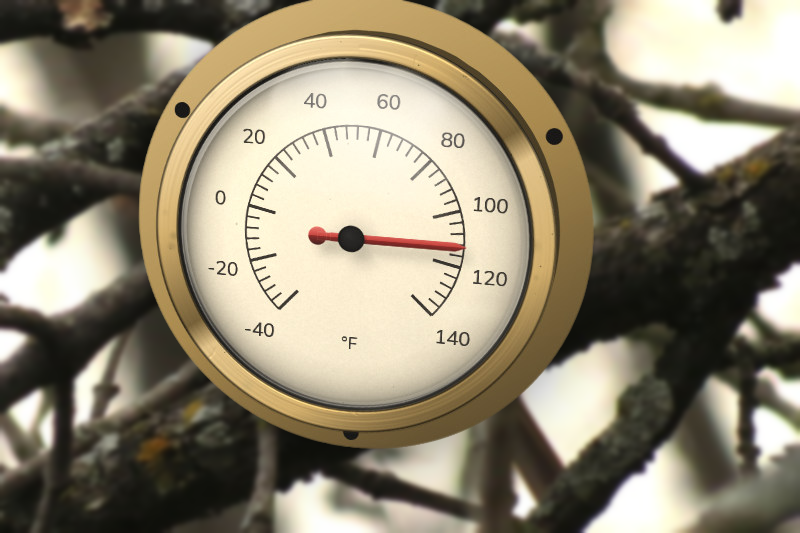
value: 112
